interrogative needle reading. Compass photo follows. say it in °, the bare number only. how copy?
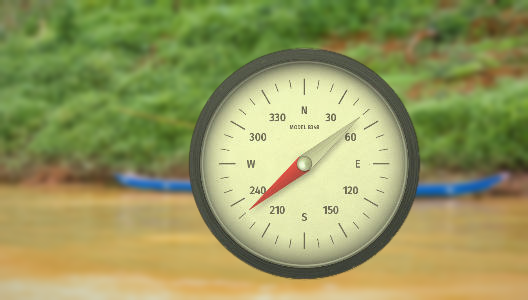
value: 230
